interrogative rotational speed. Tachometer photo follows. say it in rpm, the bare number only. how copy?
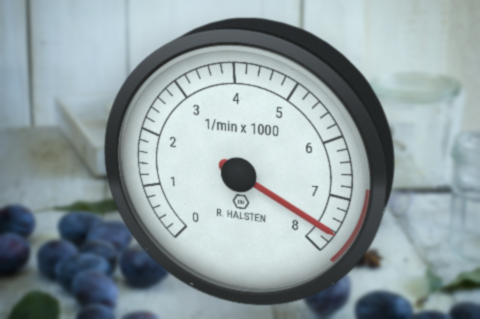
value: 7600
